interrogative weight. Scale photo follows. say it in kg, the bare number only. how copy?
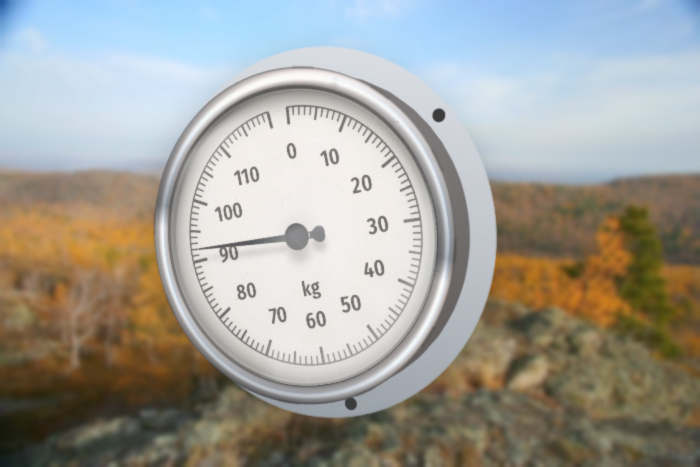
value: 92
